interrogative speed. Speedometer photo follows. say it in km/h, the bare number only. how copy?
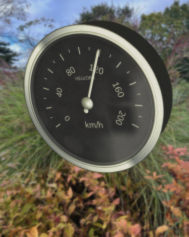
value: 120
